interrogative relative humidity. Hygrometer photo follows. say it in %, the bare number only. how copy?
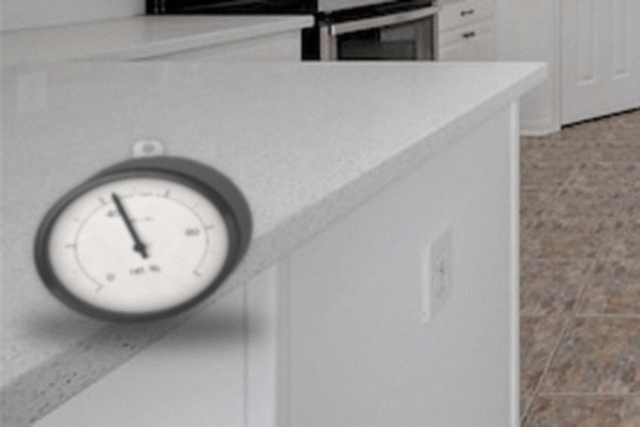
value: 45
